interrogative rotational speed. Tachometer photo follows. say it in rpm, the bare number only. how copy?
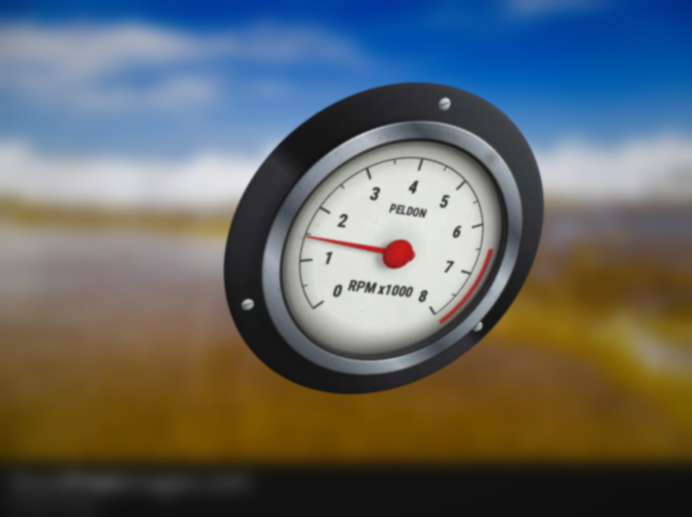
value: 1500
